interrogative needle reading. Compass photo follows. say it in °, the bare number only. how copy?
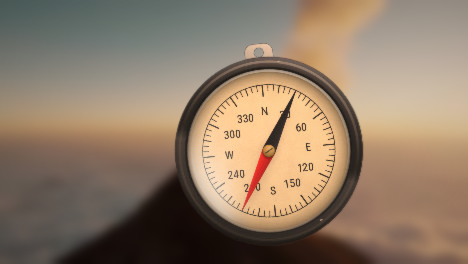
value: 210
